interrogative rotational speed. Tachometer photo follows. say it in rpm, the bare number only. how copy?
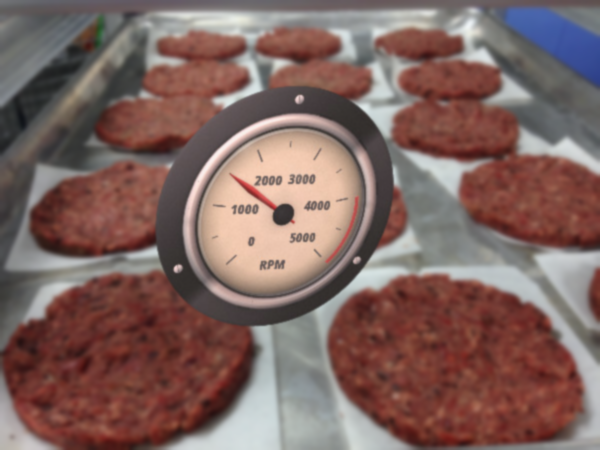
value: 1500
